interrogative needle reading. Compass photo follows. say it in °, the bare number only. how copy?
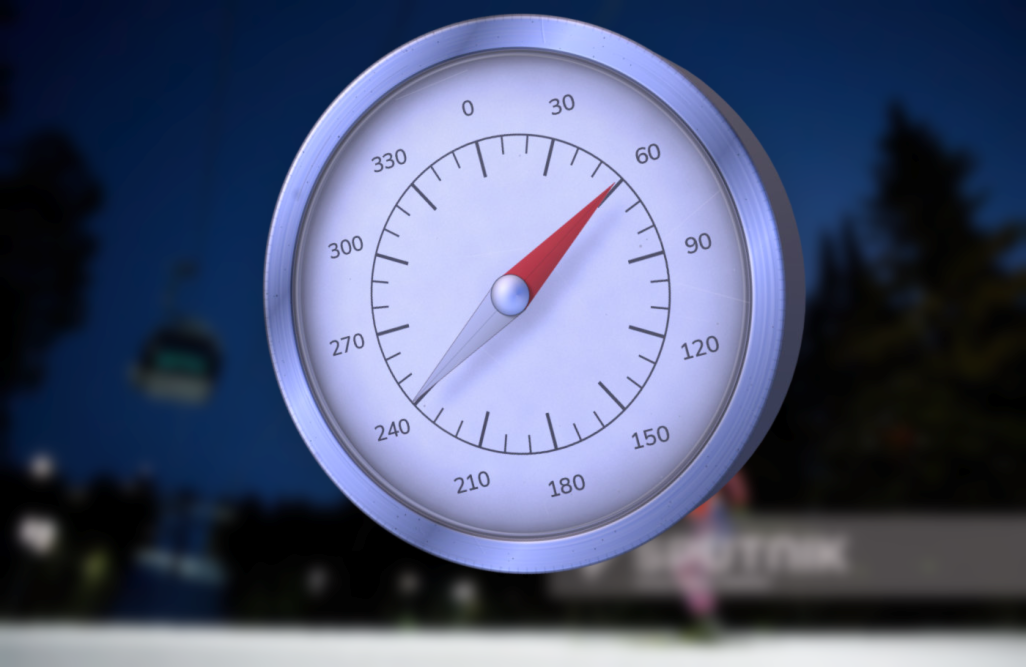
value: 60
